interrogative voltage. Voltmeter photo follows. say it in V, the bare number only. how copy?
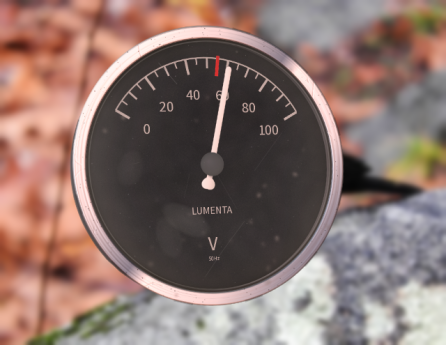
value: 60
